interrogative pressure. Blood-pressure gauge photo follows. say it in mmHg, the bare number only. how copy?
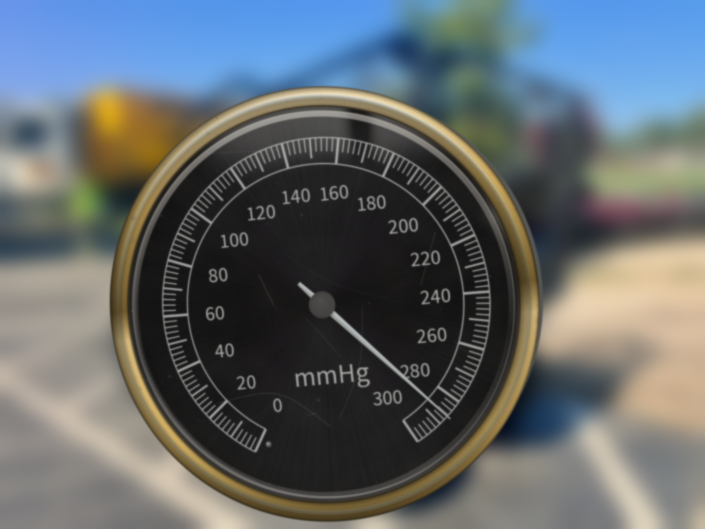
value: 286
